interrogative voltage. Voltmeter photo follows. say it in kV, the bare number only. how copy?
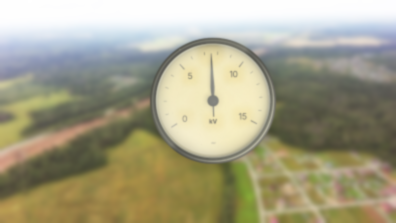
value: 7.5
